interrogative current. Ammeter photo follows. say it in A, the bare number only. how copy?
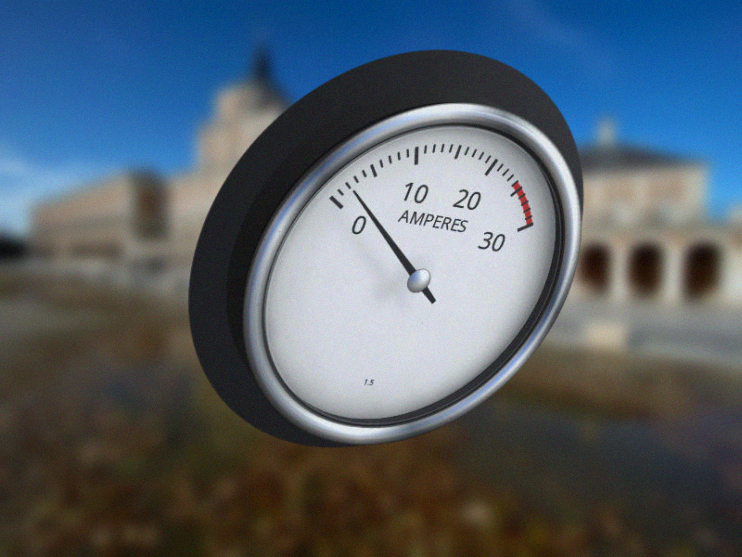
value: 2
